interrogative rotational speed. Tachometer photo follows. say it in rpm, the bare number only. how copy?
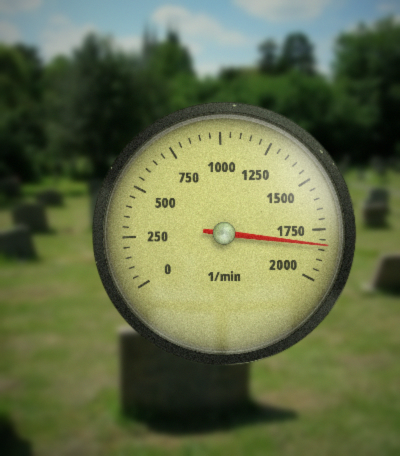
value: 1825
